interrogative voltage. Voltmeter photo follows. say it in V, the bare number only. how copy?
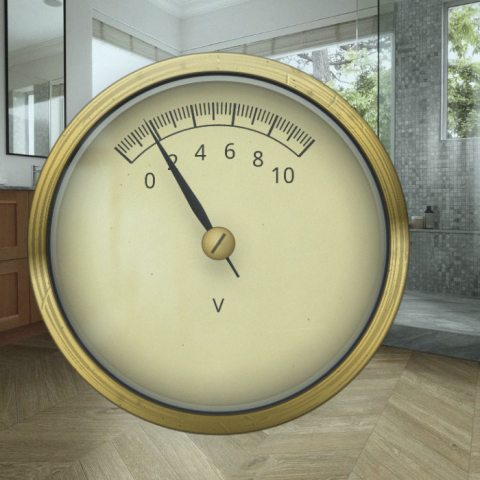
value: 1.8
